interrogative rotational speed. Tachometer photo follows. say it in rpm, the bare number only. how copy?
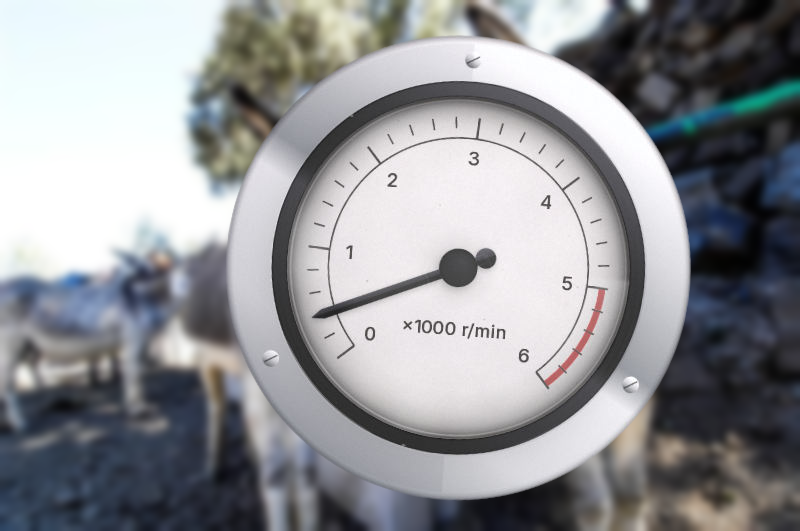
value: 400
